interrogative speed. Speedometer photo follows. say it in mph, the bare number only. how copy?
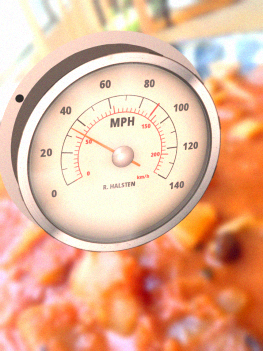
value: 35
